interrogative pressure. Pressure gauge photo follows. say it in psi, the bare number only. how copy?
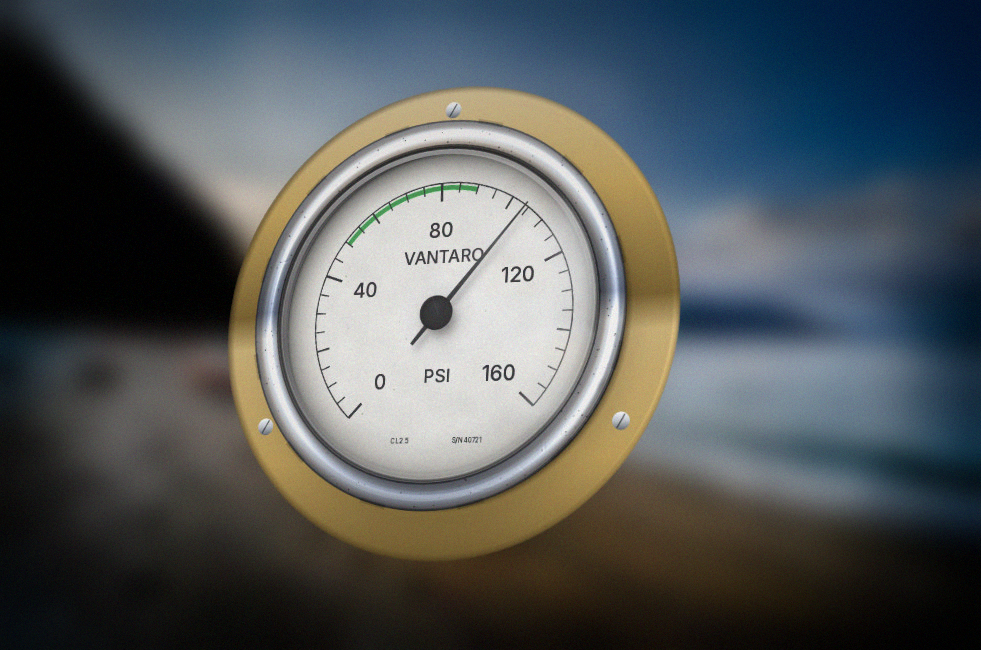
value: 105
